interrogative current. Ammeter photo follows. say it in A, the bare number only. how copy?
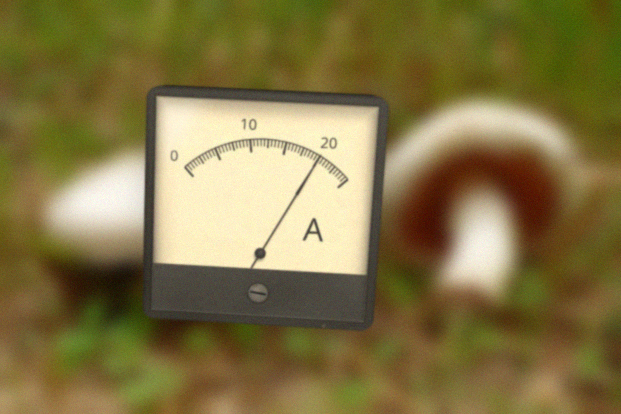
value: 20
